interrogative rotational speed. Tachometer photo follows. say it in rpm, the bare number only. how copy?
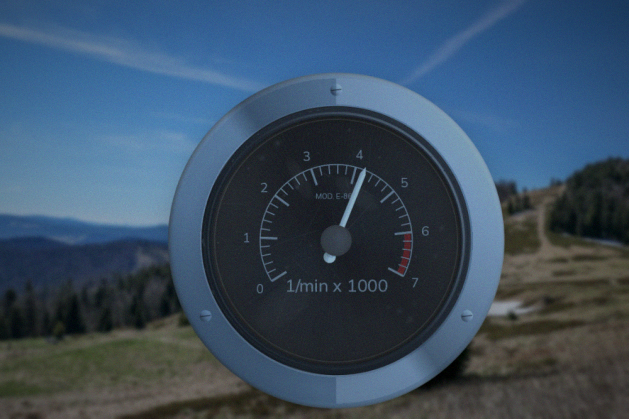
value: 4200
